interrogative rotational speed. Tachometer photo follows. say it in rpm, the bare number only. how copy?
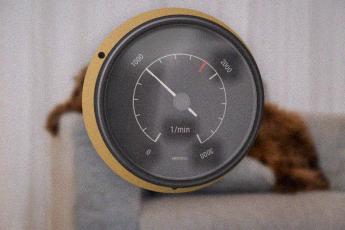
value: 1000
